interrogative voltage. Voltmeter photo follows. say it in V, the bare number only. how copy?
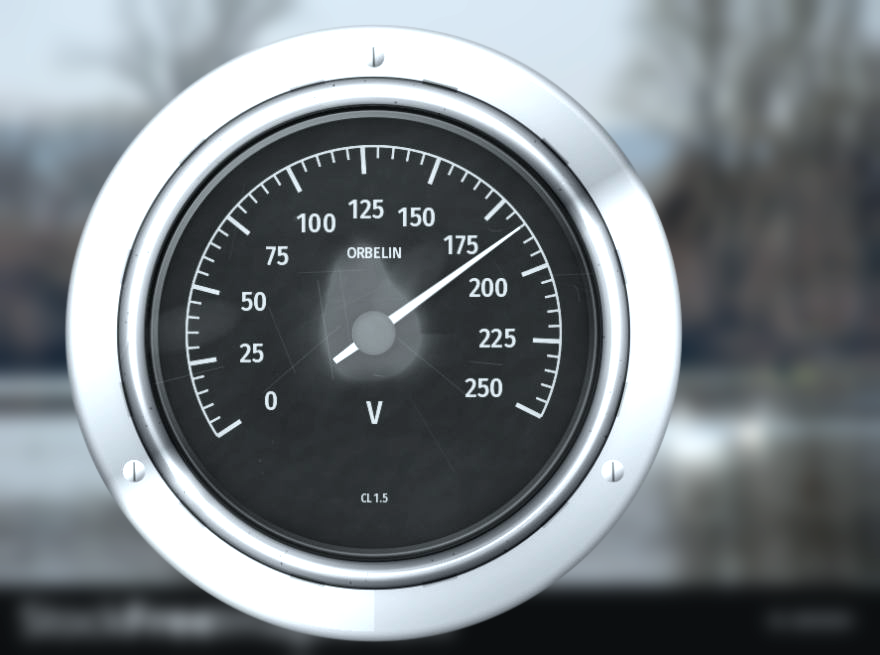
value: 185
